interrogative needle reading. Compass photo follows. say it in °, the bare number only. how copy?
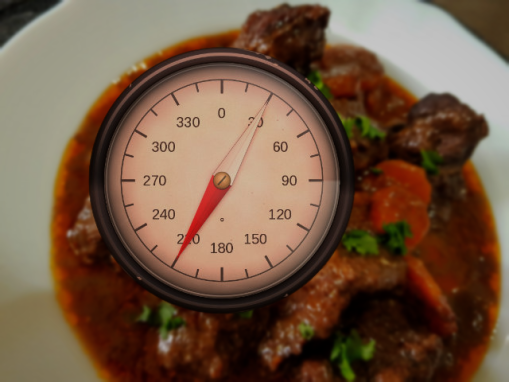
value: 210
